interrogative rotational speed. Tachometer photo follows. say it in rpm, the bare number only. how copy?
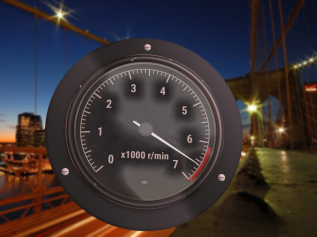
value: 6600
